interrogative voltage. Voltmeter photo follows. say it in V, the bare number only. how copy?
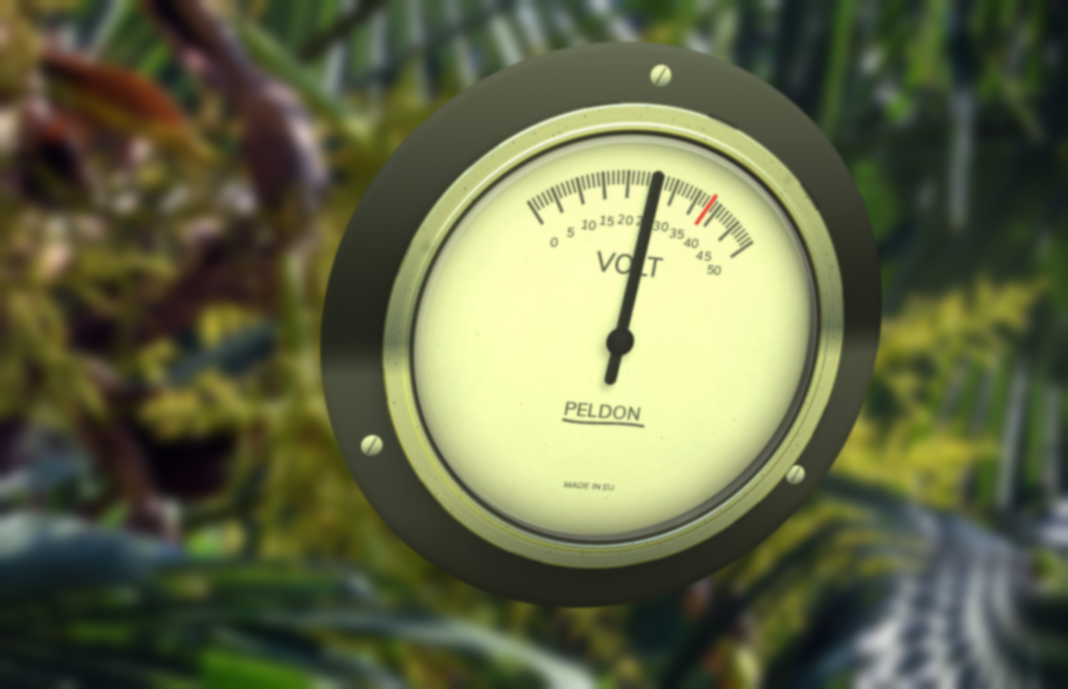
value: 25
